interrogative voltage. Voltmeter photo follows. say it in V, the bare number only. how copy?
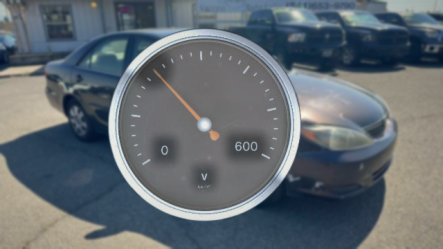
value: 200
